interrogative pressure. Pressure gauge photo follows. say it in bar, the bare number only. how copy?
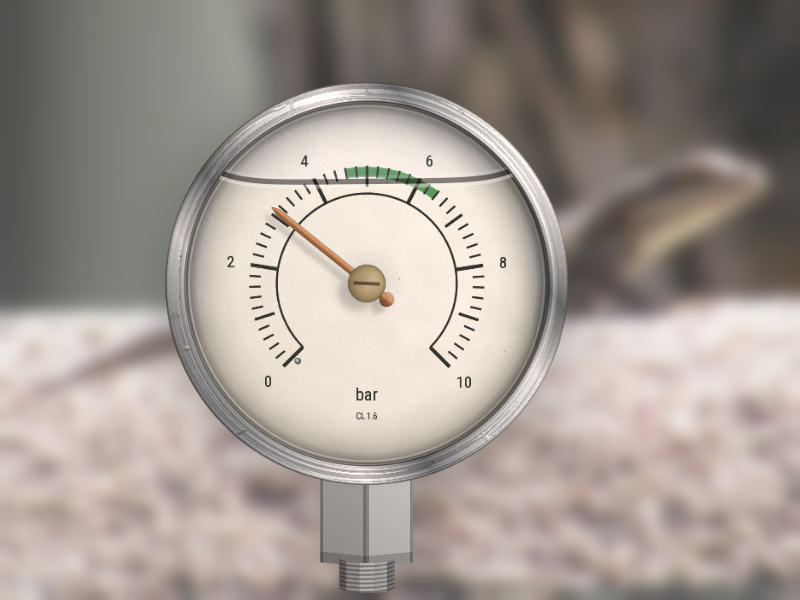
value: 3.1
